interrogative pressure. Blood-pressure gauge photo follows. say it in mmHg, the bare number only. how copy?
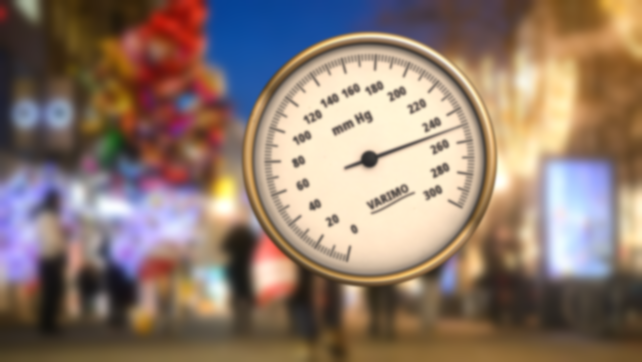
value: 250
